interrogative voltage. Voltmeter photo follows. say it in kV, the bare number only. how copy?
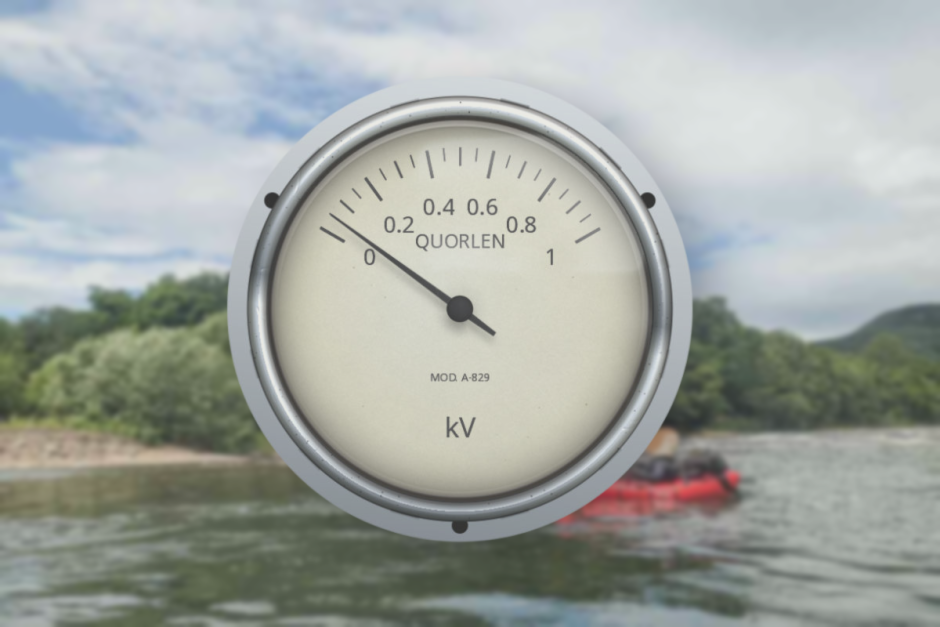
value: 0.05
